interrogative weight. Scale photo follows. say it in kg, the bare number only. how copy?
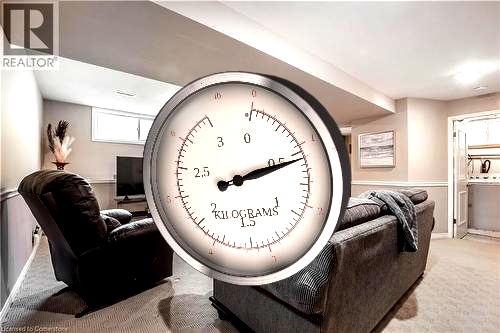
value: 0.55
